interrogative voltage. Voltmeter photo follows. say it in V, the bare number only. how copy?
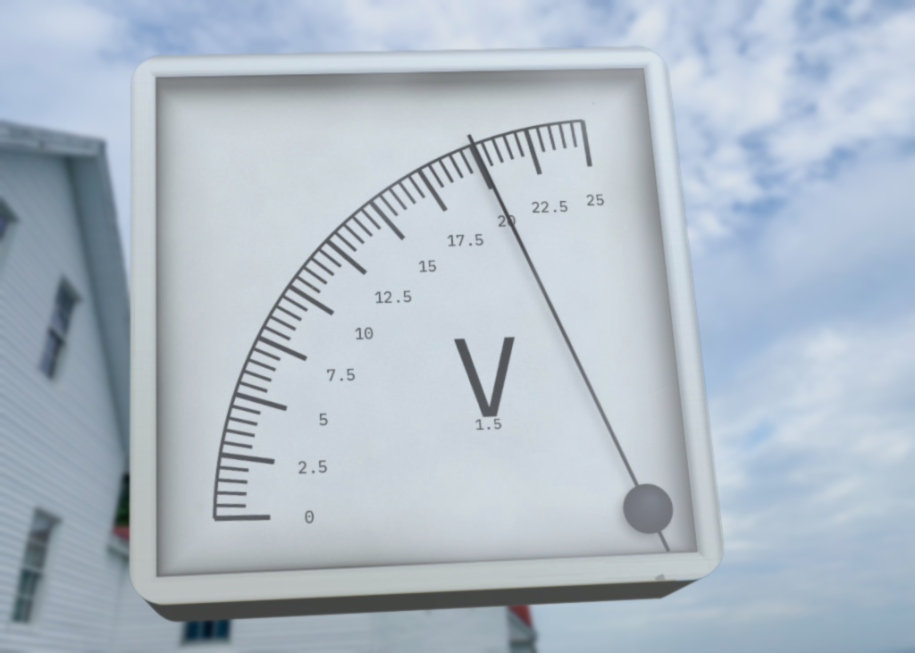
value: 20
